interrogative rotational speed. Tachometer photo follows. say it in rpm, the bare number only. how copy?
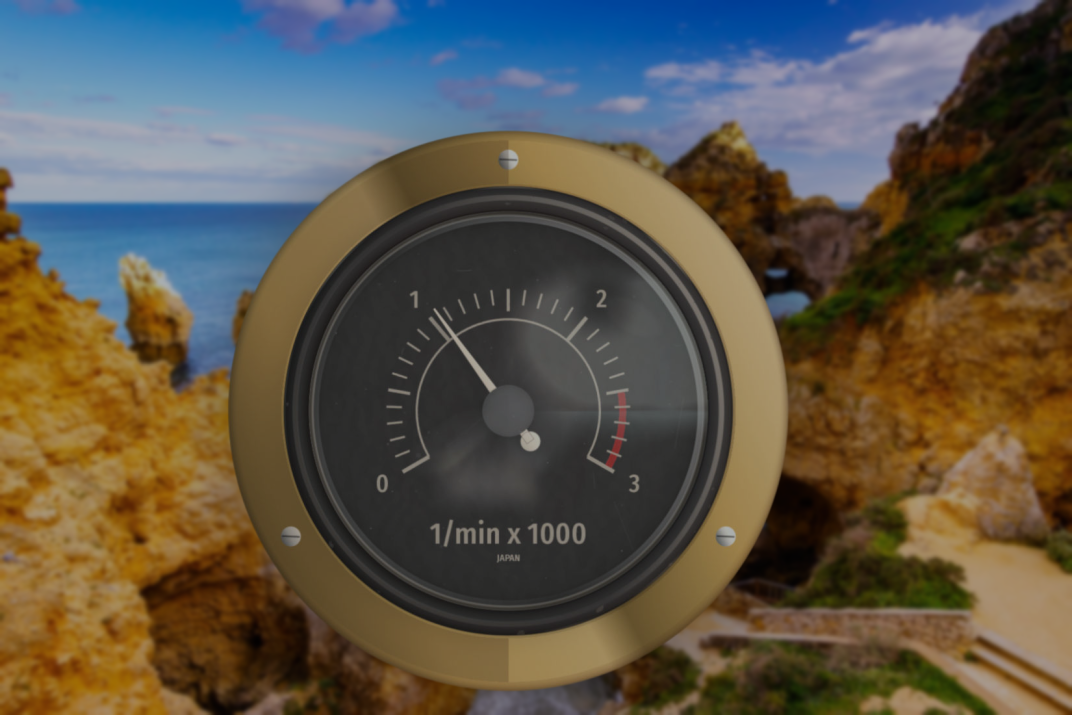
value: 1050
